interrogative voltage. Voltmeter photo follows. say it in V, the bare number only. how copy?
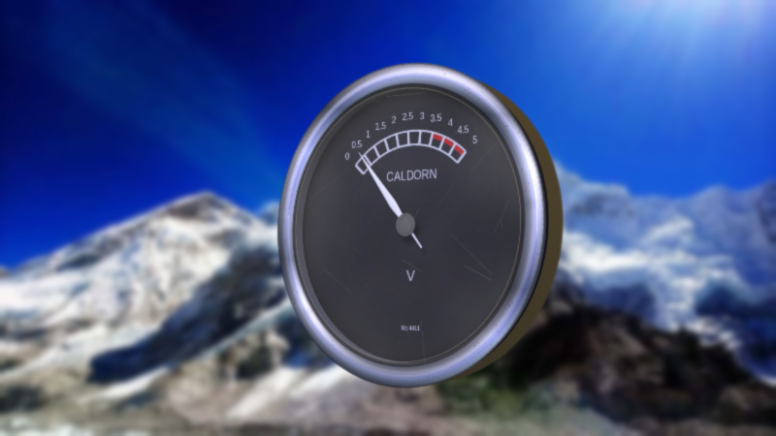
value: 0.5
